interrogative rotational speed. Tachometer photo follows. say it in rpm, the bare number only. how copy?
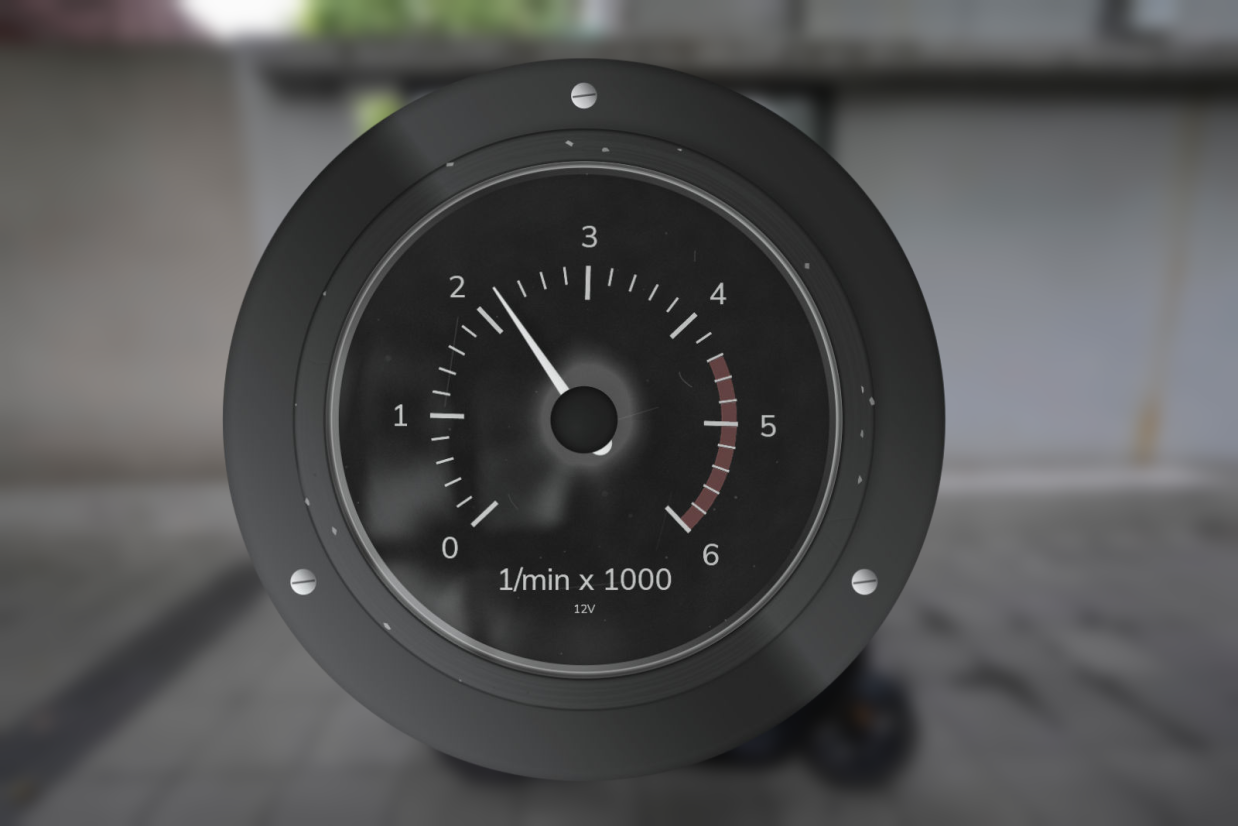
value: 2200
